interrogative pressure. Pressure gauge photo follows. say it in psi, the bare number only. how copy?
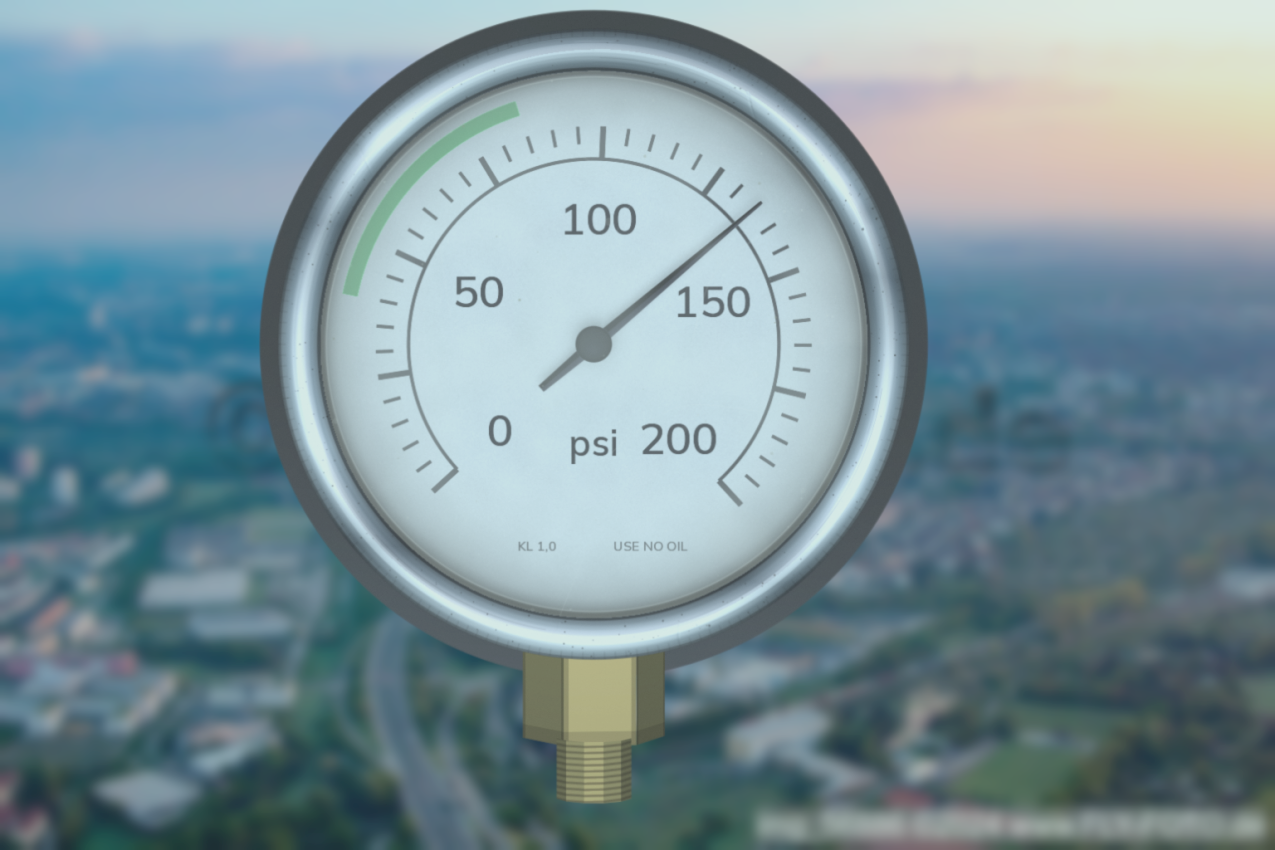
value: 135
